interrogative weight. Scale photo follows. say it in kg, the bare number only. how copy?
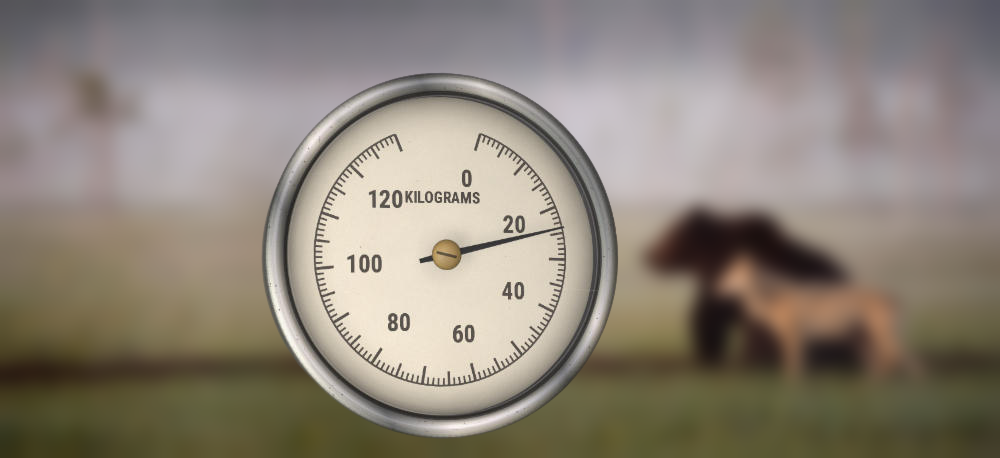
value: 24
